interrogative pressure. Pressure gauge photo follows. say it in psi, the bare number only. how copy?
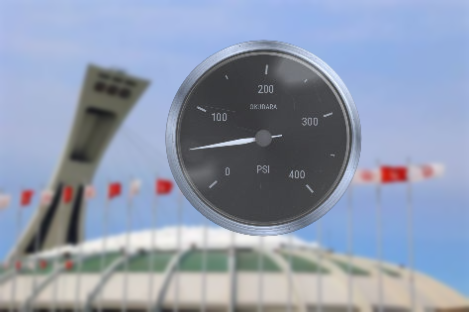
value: 50
